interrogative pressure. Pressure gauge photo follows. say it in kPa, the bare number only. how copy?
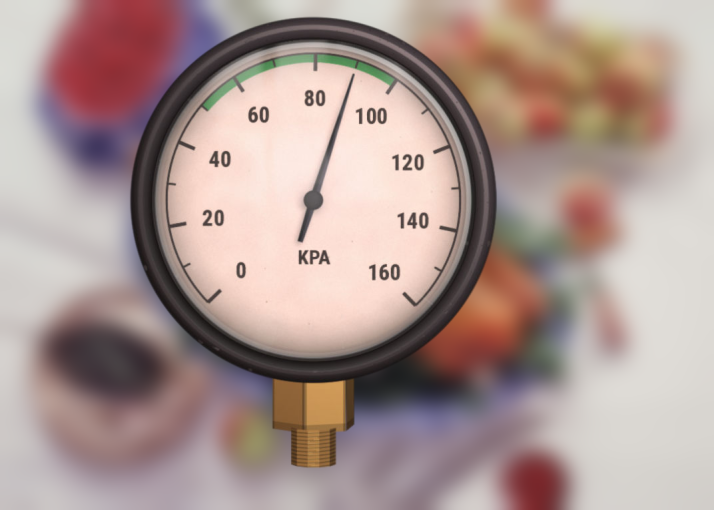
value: 90
